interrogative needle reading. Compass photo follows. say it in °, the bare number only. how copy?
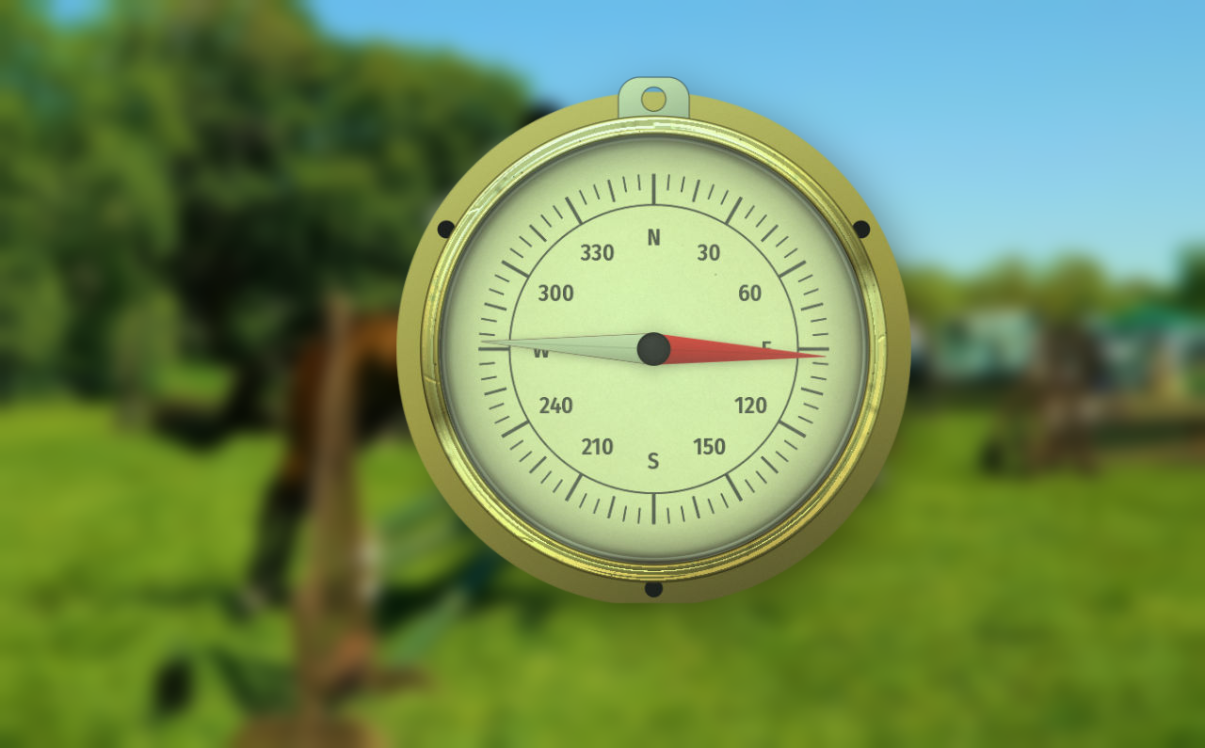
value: 92.5
